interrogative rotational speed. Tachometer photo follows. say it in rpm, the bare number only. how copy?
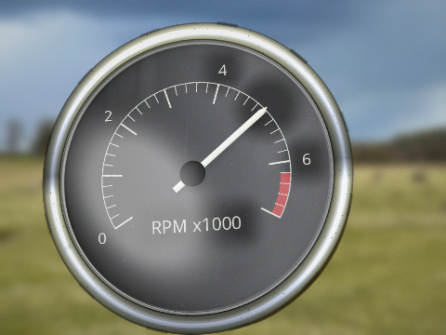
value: 5000
